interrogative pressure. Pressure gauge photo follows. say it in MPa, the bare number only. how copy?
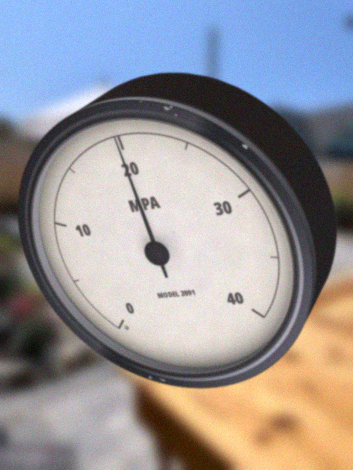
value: 20
